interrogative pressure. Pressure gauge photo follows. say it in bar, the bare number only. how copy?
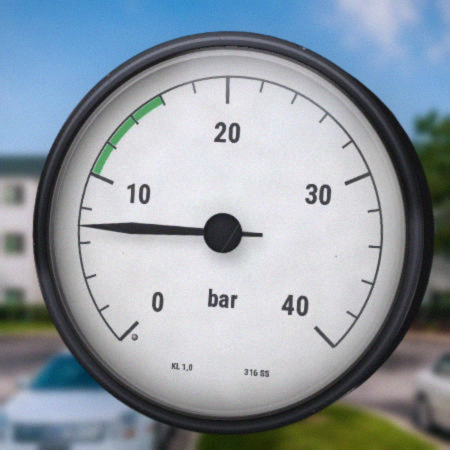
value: 7
